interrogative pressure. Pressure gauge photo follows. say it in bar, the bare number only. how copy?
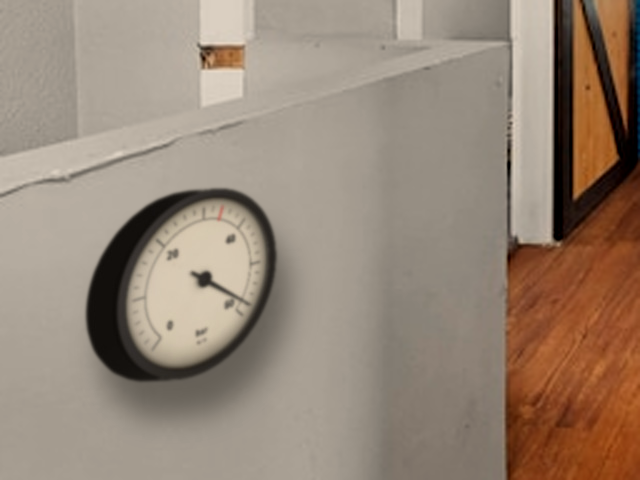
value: 58
